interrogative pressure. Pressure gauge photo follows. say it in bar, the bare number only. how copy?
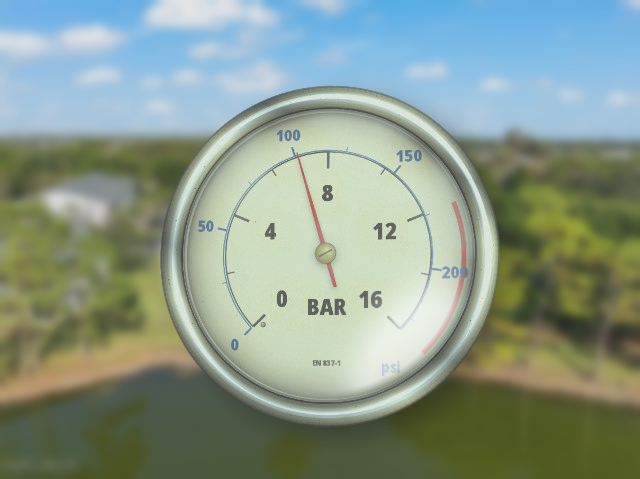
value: 7
